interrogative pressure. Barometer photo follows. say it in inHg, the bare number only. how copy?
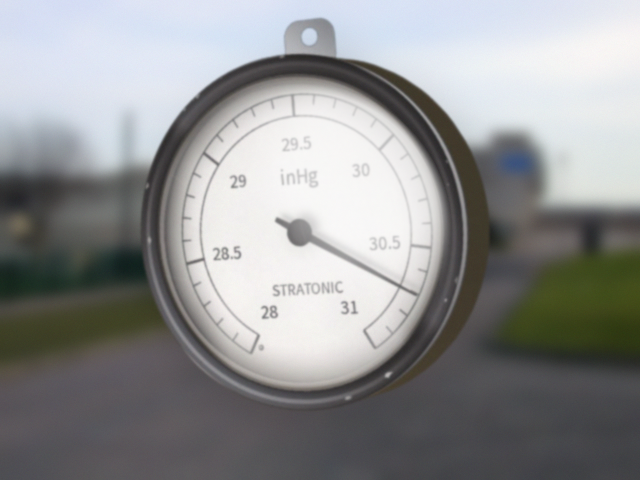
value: 30.7
